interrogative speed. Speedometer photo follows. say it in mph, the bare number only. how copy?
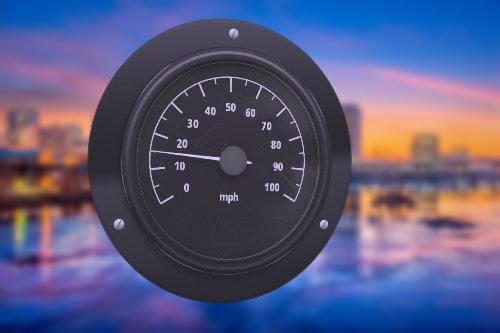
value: 15
